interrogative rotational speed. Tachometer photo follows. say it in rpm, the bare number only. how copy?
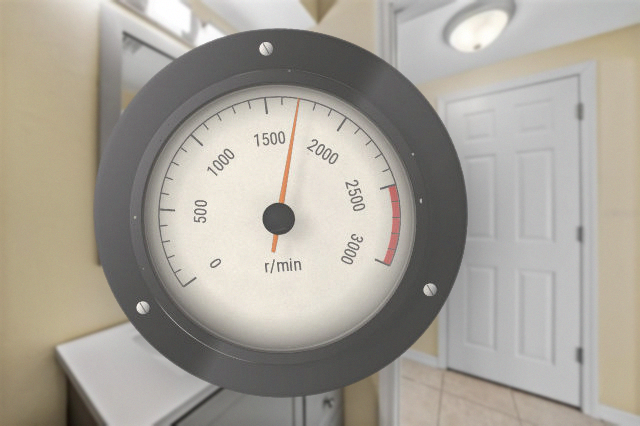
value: 1700
